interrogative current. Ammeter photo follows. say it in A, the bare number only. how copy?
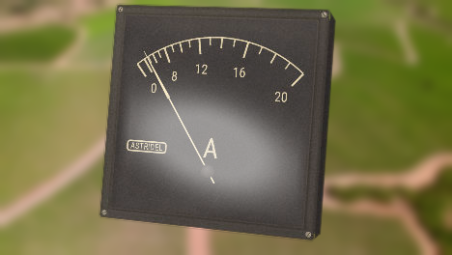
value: 5
